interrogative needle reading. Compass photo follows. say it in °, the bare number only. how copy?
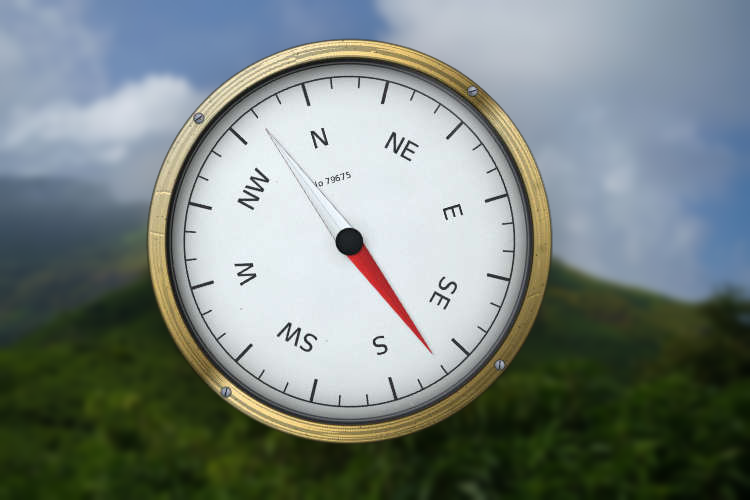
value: 160
